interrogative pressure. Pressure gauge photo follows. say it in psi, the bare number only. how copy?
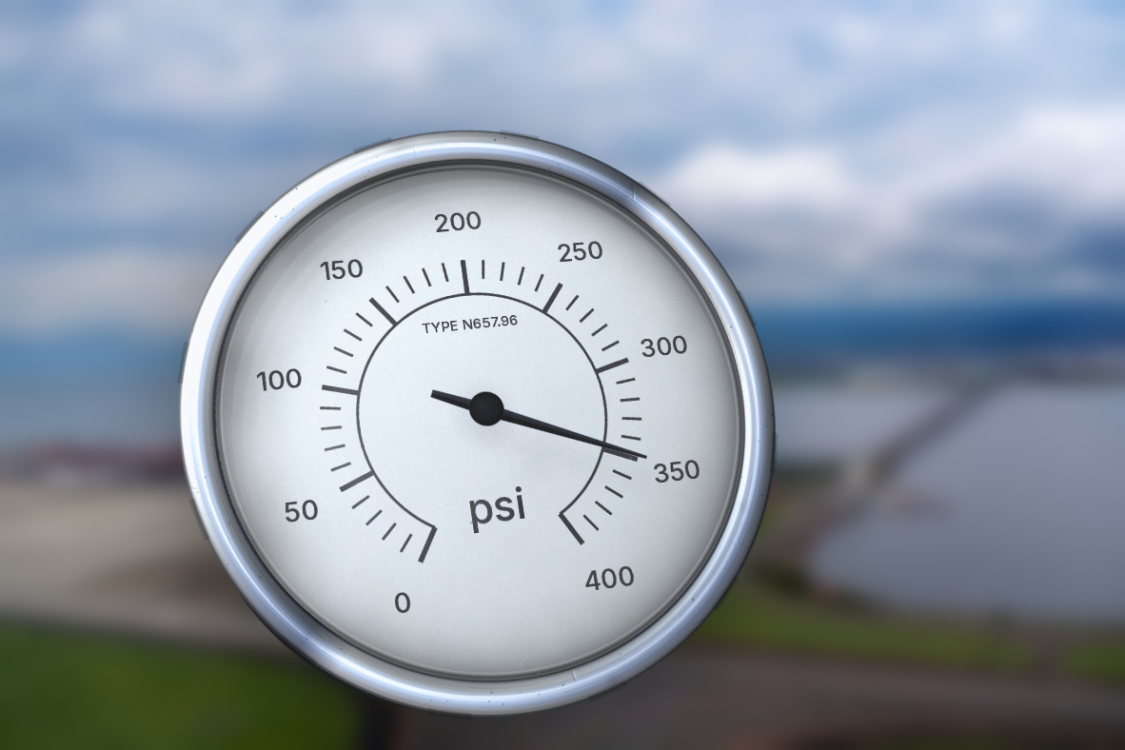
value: 350
